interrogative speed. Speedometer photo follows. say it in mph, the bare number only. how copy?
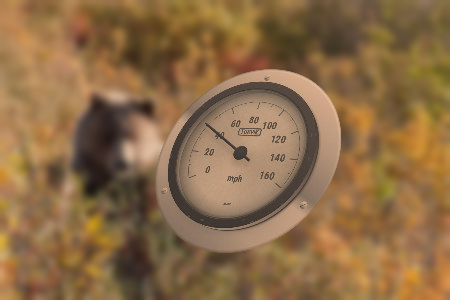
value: 40
